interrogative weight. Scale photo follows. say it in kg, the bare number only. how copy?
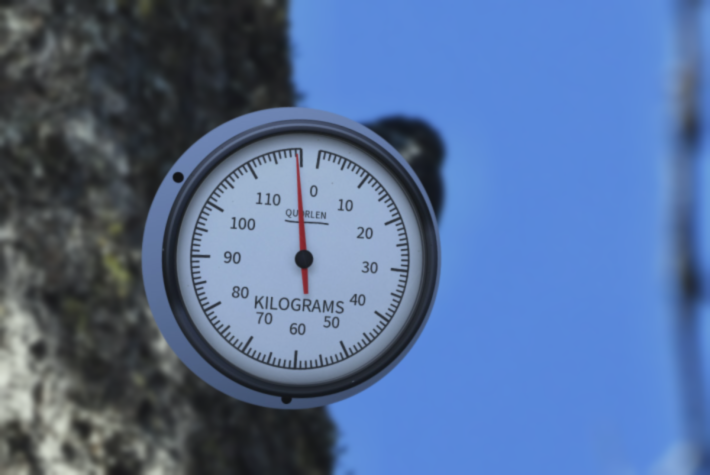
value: 119
